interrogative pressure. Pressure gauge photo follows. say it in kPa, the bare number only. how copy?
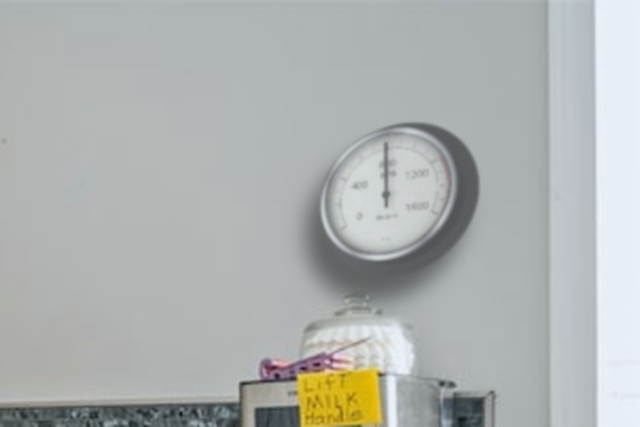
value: 800
